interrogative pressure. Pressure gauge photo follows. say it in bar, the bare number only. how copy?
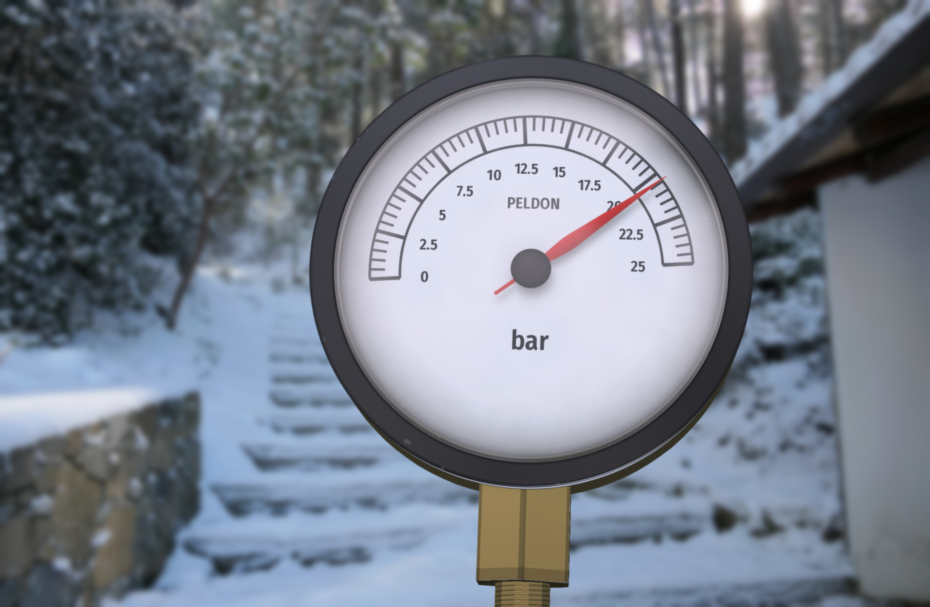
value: 20.5
